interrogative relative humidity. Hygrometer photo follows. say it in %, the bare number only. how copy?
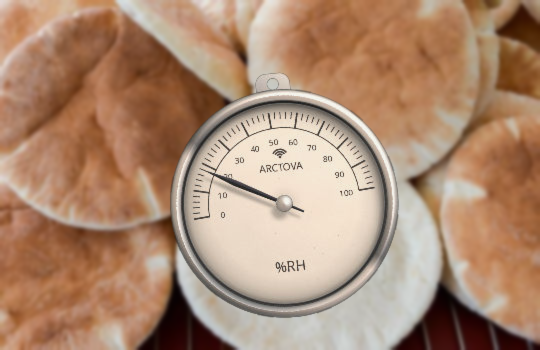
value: 18
